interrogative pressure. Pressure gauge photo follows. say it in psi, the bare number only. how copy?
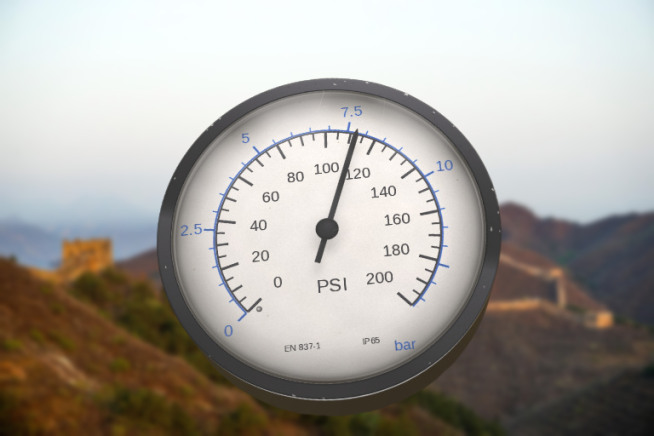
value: 112.5
